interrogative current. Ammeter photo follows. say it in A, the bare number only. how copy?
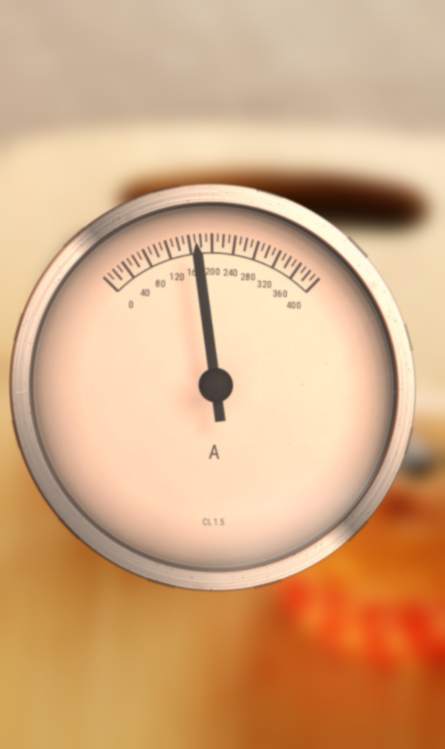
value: 170
